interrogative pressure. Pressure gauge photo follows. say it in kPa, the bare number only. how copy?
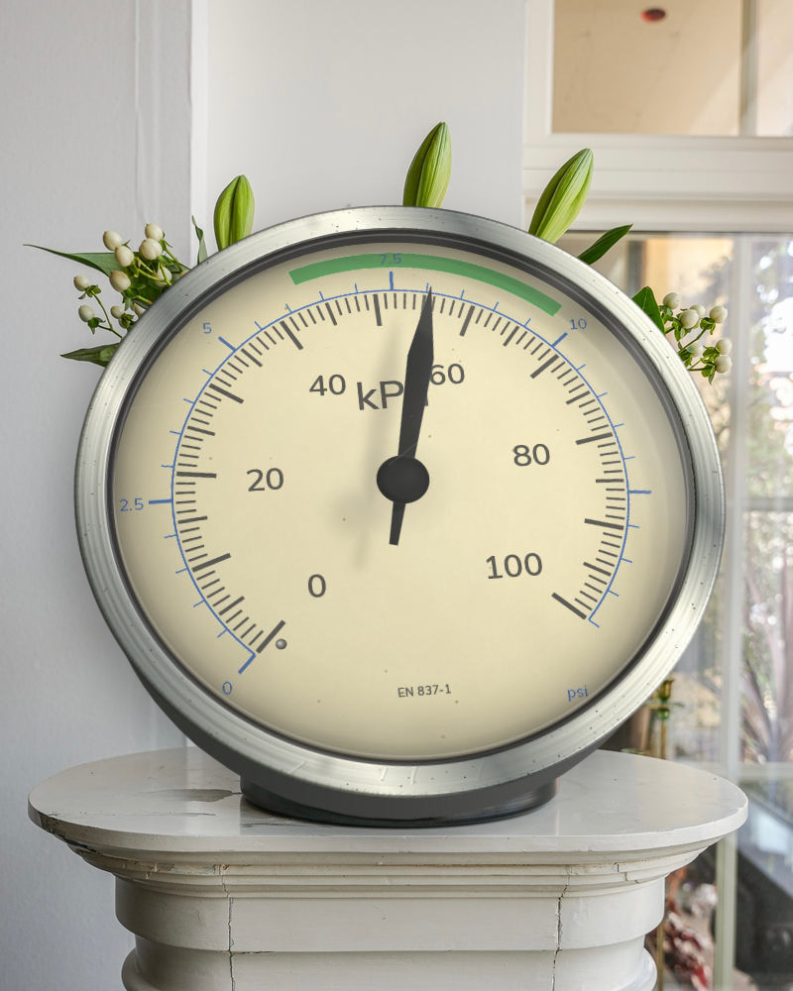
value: 55.5
